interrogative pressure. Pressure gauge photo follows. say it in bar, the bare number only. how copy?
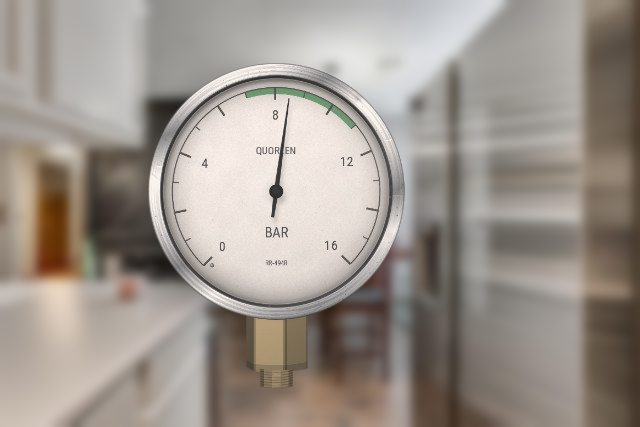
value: 8.5
